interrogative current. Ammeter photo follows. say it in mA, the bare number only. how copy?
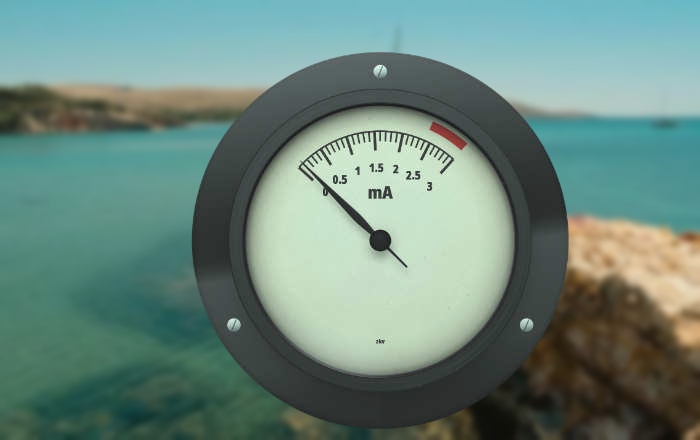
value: 0.1
